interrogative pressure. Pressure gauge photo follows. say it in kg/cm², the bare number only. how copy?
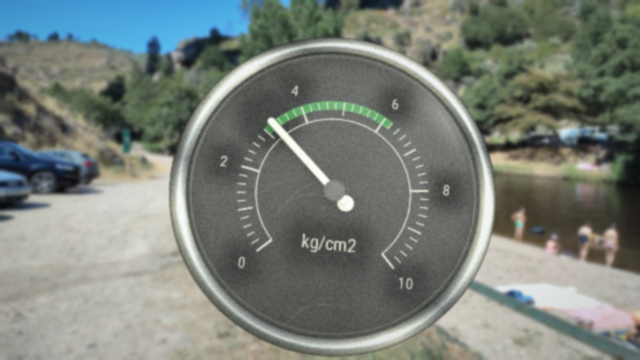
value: 3.2
